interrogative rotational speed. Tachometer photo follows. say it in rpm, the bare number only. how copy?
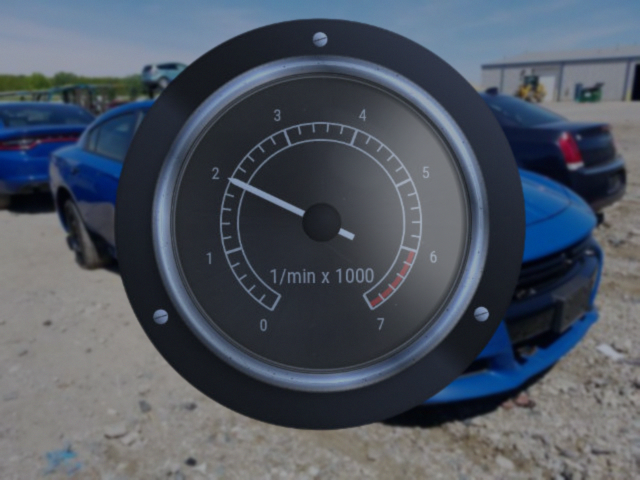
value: 2000
